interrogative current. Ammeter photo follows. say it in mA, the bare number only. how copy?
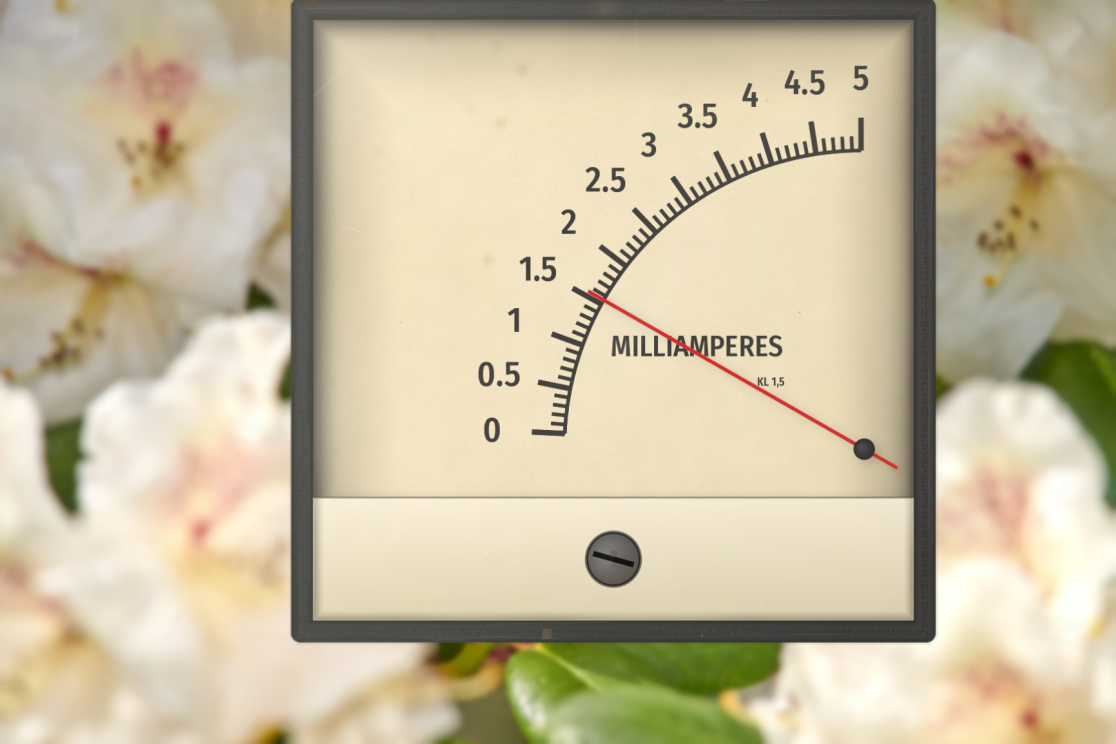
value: 1.55
